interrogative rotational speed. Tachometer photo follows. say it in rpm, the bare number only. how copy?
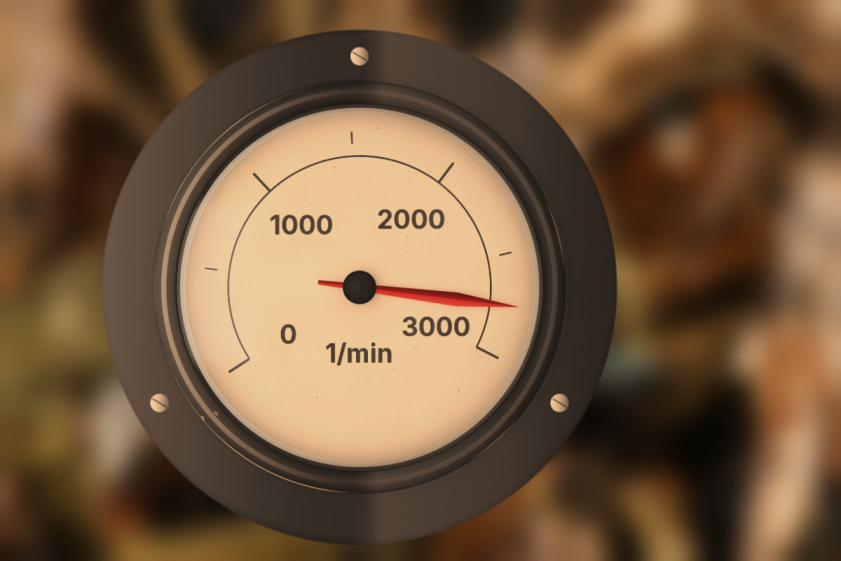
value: 2750
